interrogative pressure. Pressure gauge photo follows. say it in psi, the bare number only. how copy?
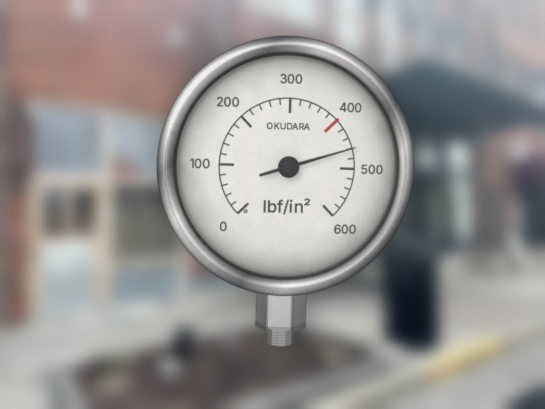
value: 460
